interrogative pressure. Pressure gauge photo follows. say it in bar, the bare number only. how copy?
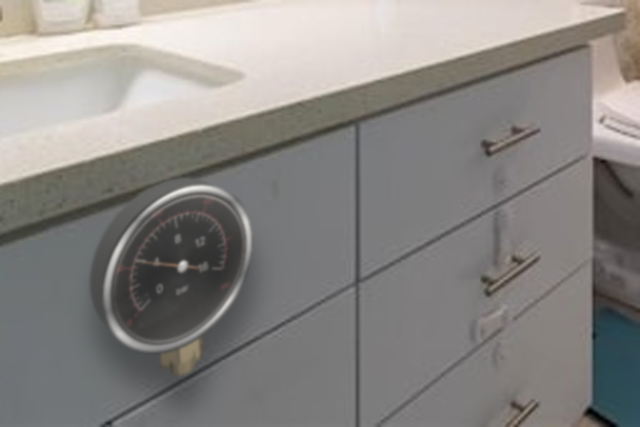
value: 4
